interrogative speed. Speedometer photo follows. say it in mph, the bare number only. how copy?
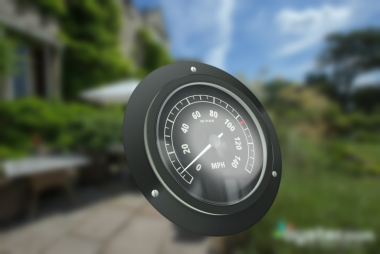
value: 7.5
